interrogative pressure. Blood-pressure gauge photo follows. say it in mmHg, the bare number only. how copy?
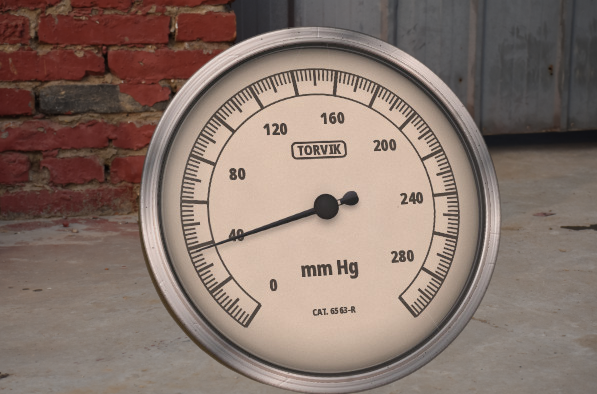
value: 38
